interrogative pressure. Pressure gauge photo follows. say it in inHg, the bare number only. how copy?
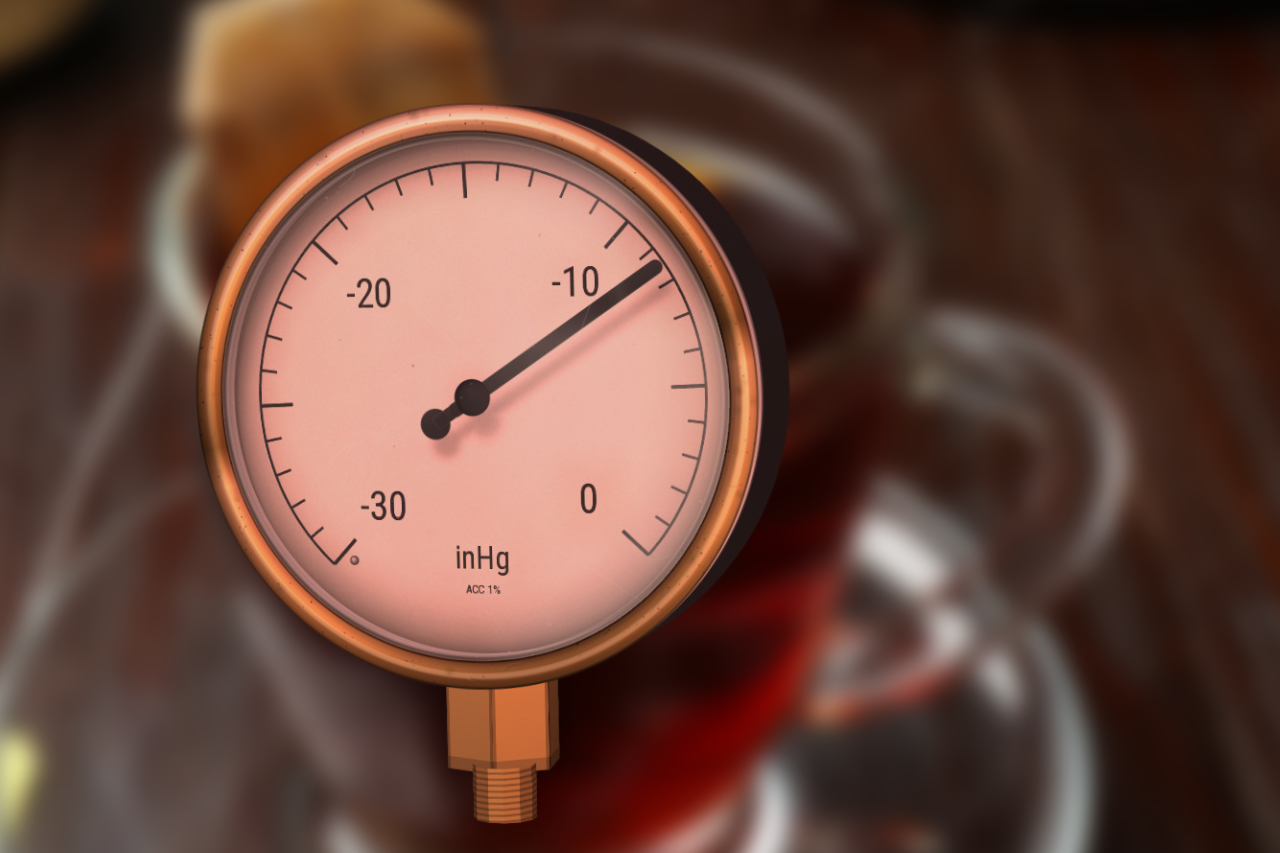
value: -8.5
